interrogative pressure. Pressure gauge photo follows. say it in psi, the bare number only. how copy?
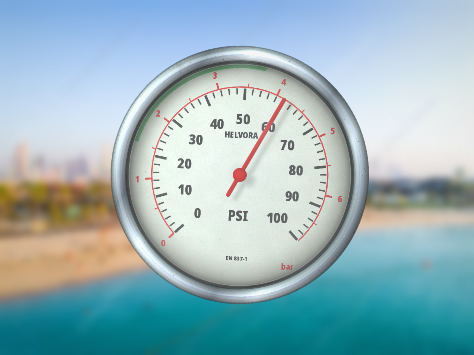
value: 60
